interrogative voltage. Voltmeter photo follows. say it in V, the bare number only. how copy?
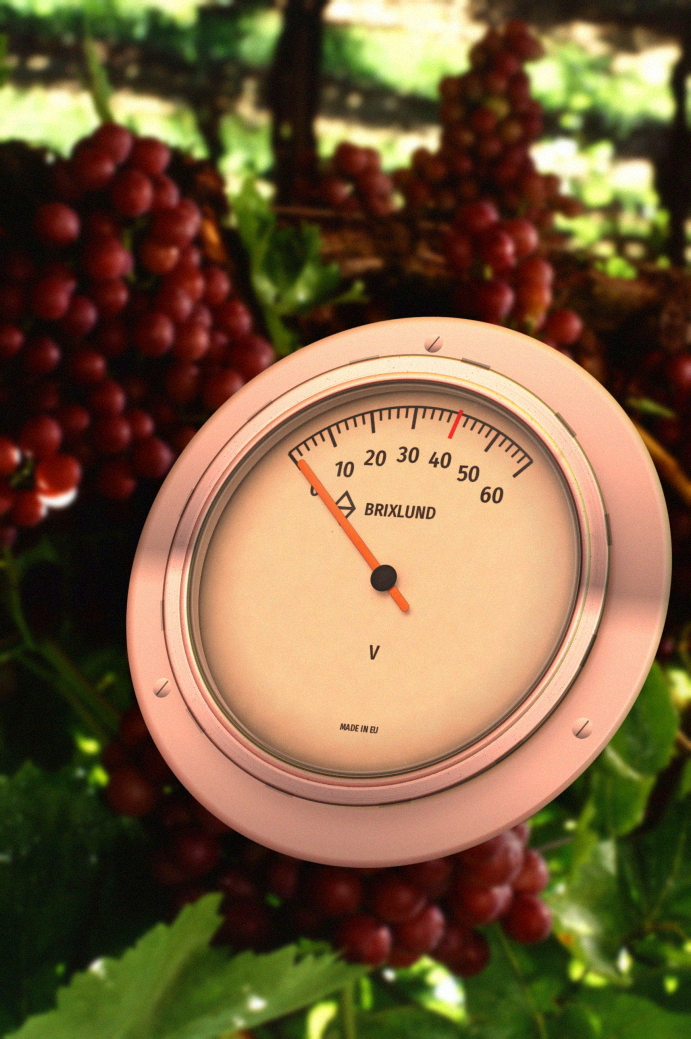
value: 1
